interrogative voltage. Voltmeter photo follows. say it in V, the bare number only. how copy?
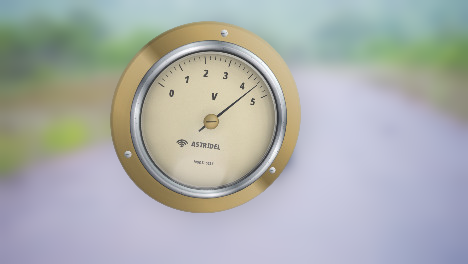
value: 4.4
